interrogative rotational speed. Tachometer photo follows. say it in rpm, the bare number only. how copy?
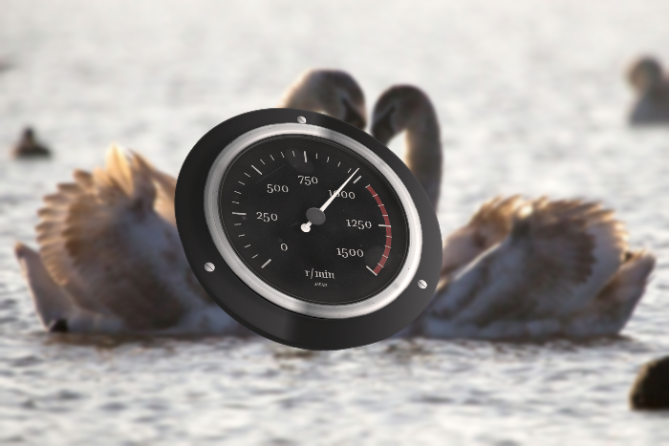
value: 975
